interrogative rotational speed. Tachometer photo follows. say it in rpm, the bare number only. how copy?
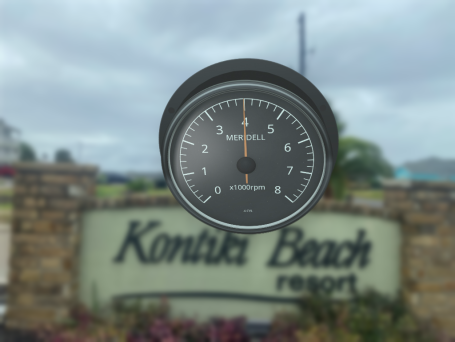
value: 4000
